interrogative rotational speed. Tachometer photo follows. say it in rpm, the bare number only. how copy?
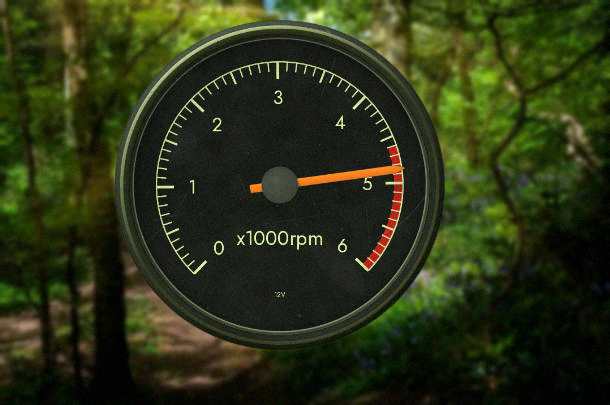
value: 4850
